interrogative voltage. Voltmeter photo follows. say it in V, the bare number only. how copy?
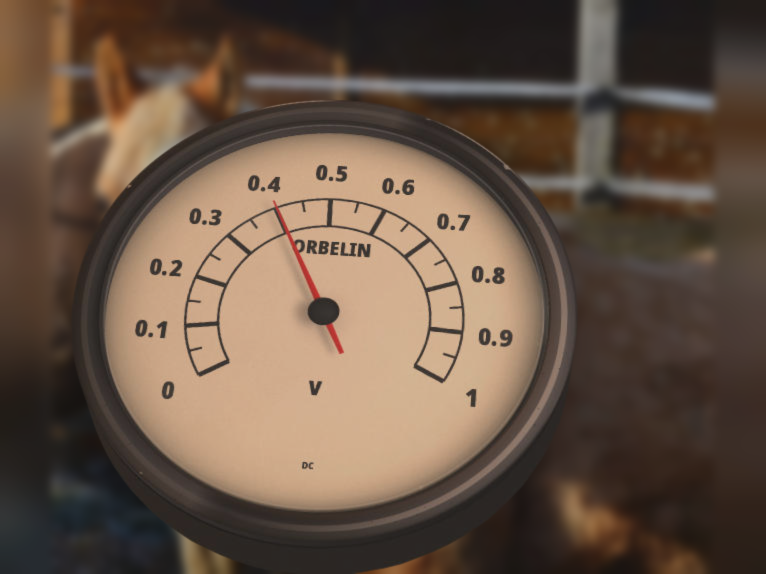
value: 0.4
